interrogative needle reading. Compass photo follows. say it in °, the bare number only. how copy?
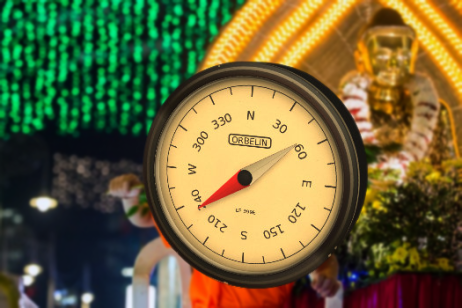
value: 232.5
